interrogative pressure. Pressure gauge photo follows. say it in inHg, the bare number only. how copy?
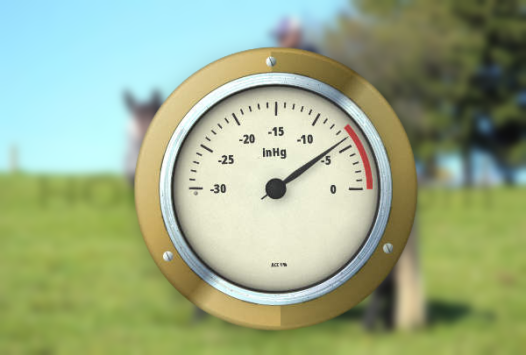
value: -6
